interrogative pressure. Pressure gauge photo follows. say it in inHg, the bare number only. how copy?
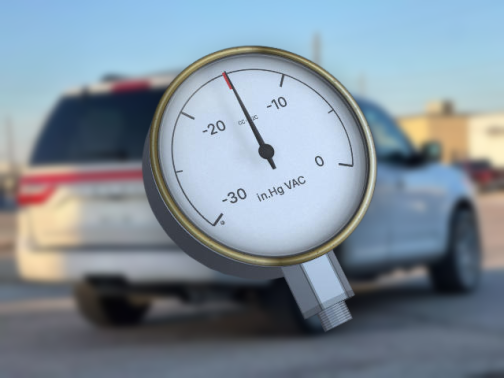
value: -15
